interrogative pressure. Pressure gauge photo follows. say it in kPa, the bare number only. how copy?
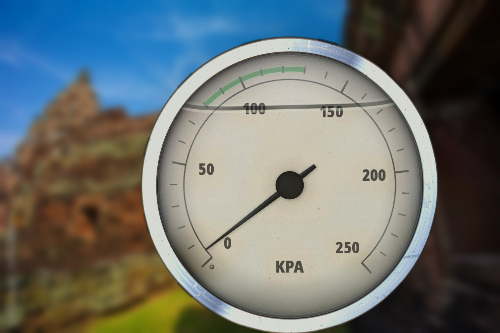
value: 5
